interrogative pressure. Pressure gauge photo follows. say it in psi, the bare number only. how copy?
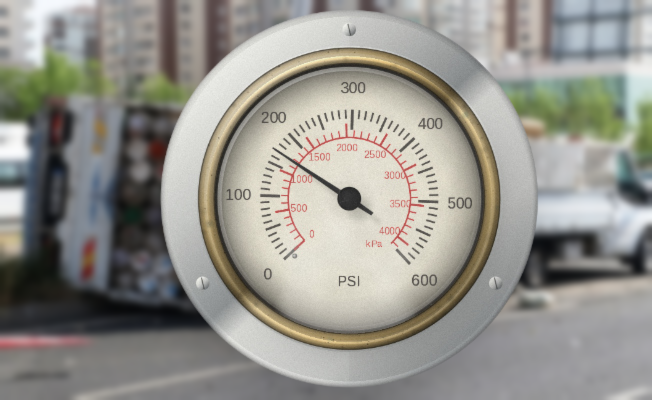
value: 170
